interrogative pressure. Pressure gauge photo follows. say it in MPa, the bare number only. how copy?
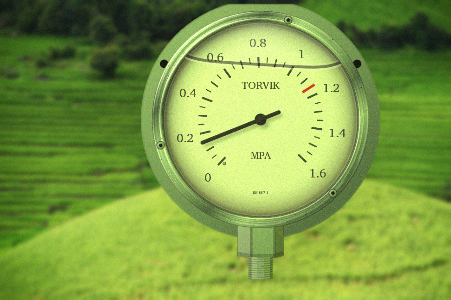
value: 0.15
